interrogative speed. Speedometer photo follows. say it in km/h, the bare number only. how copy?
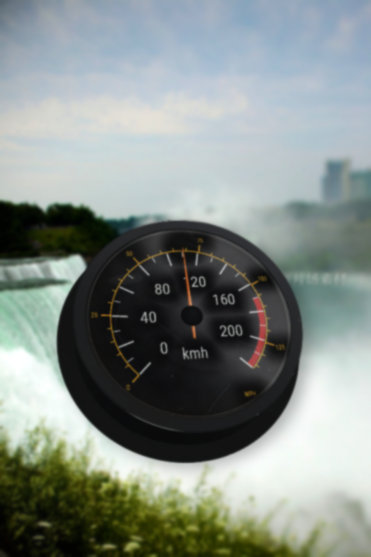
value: 110
